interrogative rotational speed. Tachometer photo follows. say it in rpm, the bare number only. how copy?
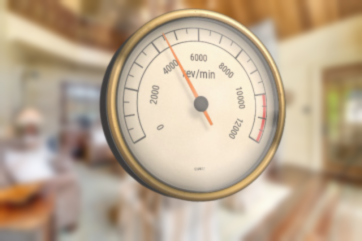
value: 4500
